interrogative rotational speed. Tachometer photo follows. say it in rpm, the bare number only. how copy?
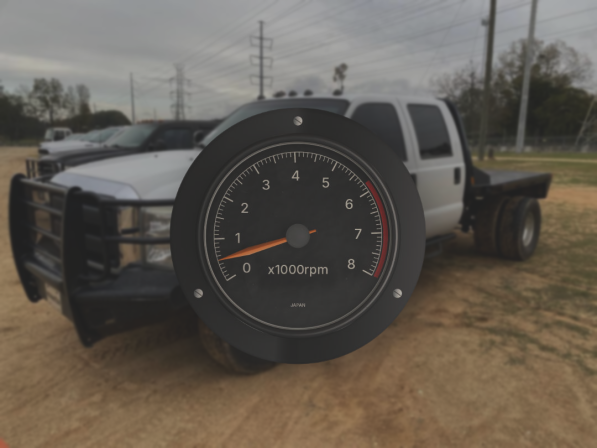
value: 500
